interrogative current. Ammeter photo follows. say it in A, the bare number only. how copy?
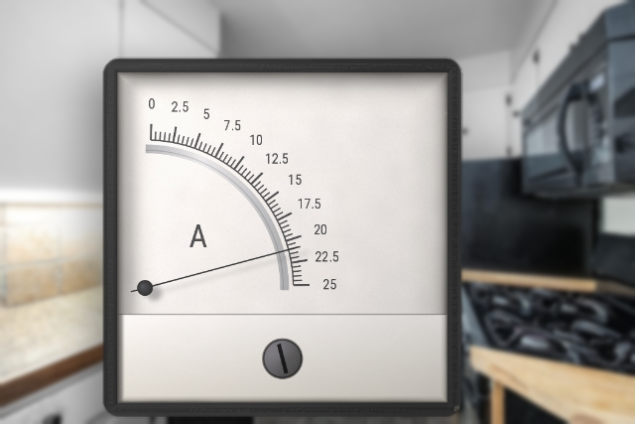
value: 21
